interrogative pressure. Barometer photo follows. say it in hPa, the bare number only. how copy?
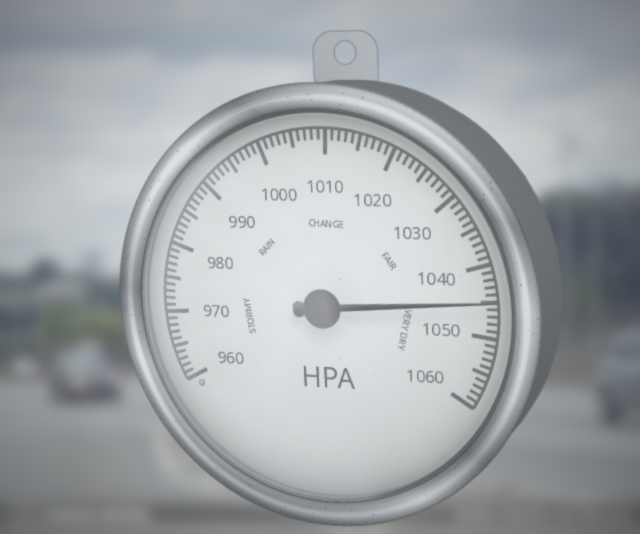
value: 1045
